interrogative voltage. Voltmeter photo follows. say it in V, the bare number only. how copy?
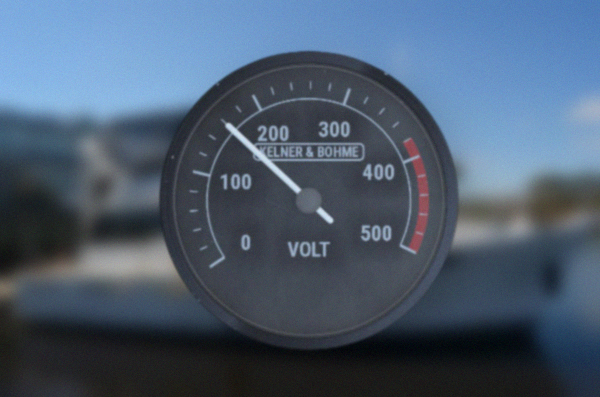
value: 160
